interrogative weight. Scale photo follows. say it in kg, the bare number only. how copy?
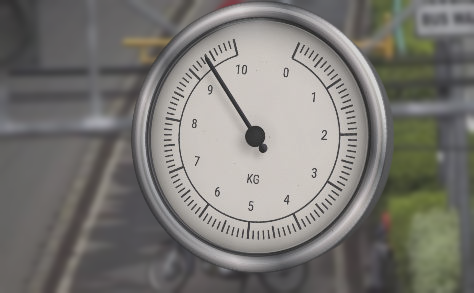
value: 9.4
